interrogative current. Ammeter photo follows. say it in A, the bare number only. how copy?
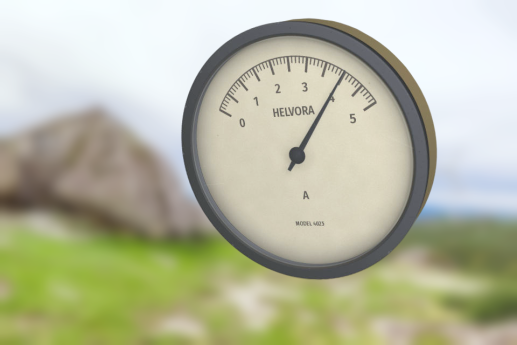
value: 4
